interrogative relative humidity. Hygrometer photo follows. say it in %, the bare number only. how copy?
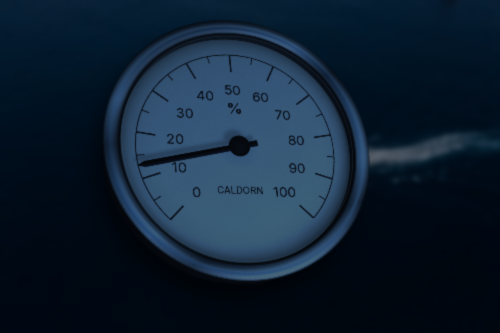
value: 12.5
